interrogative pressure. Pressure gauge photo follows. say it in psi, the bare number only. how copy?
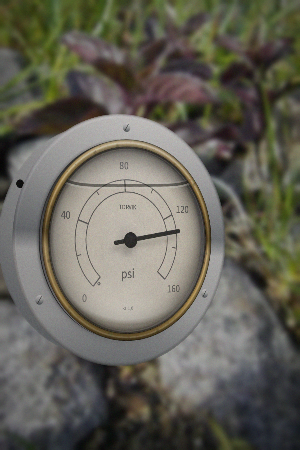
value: 130
